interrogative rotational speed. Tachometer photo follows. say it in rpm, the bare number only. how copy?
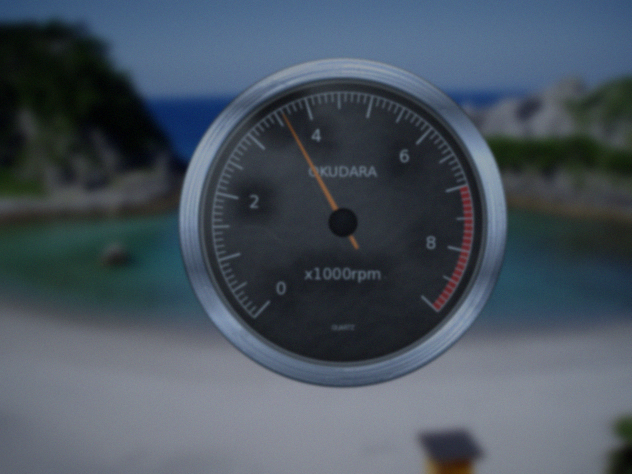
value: 3600
